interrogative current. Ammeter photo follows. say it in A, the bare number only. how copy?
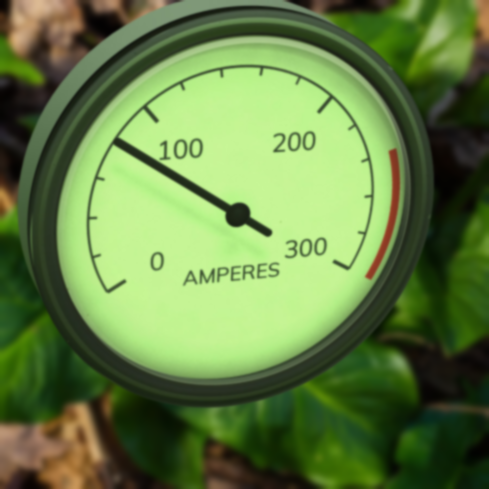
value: 80
